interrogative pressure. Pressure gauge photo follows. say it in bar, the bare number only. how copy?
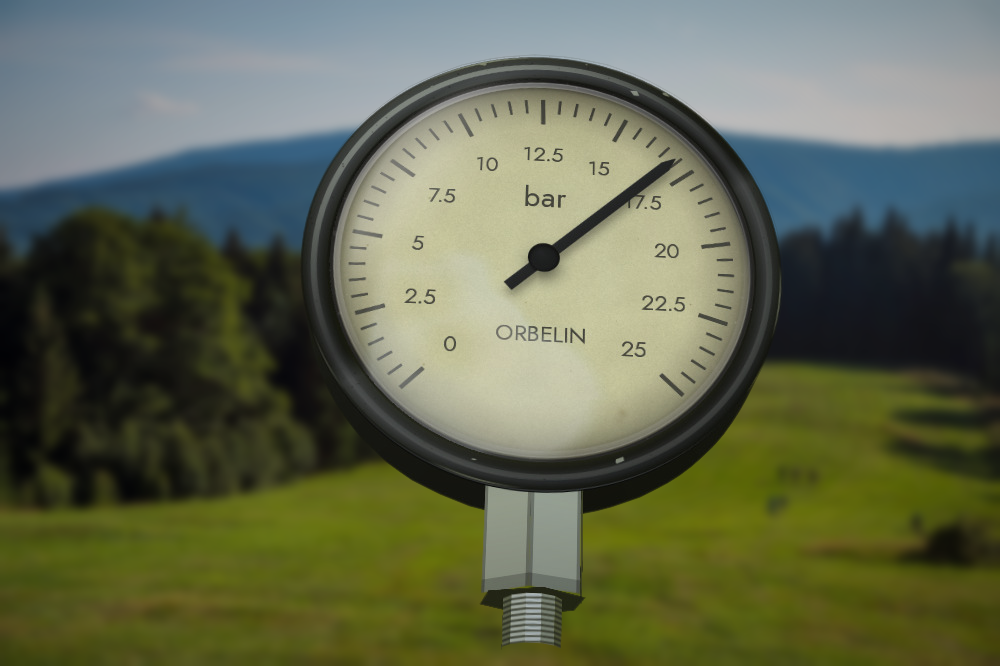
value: 17
